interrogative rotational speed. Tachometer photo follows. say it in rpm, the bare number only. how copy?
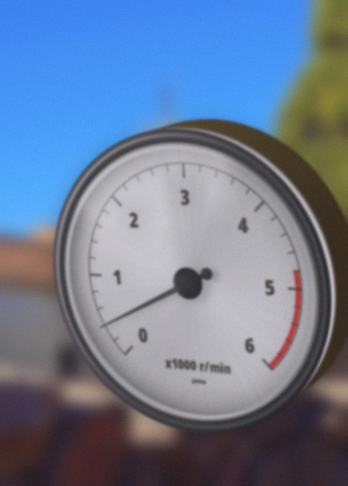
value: 400
